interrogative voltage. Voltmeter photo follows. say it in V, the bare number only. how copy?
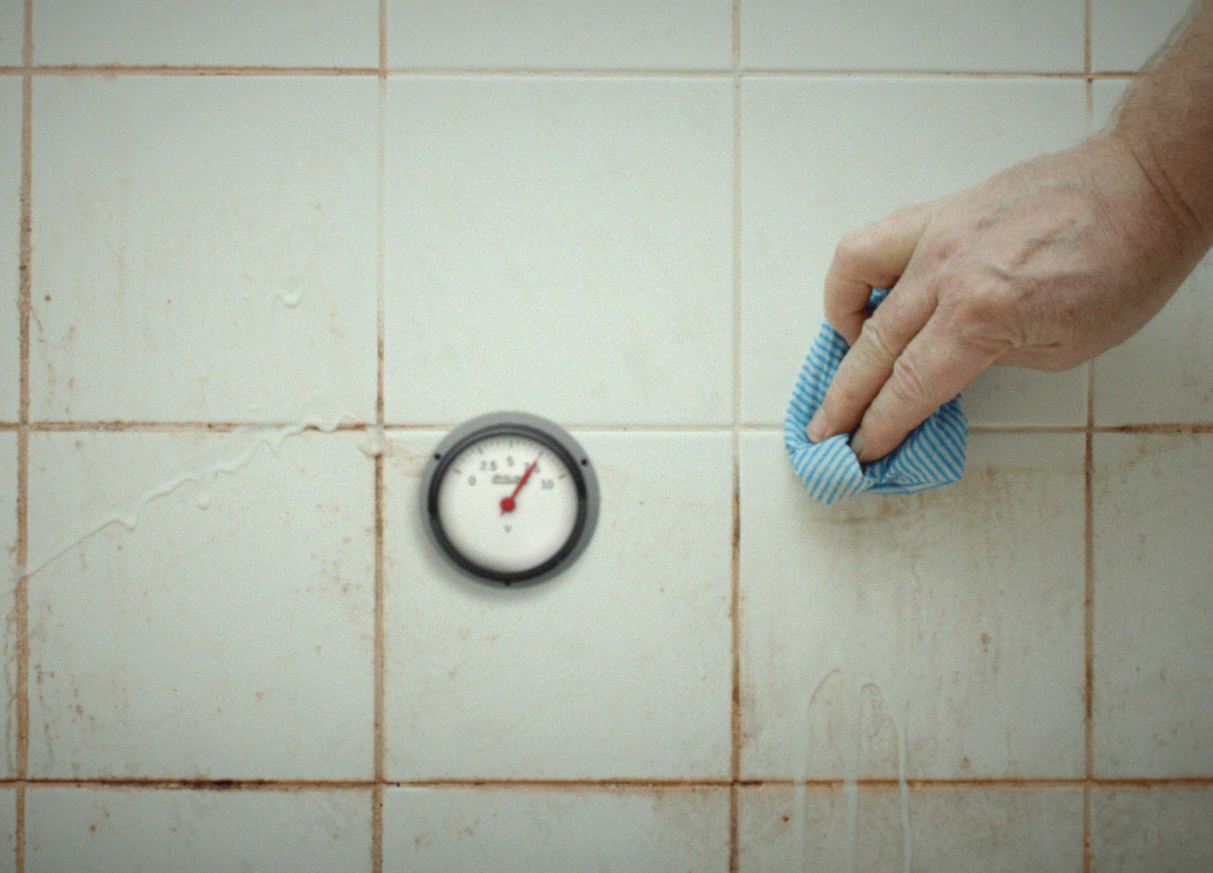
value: 7.5
